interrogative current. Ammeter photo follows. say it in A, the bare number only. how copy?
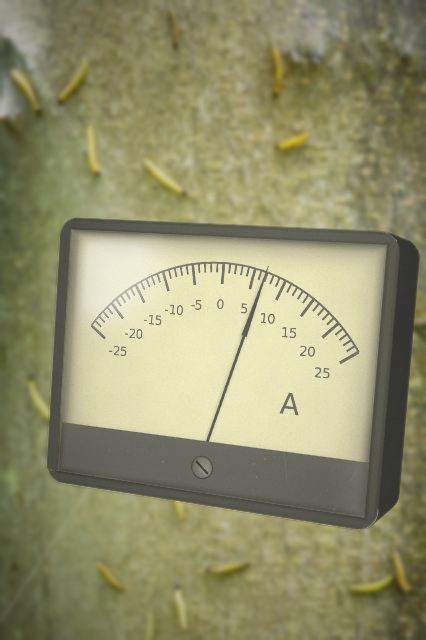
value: 7
